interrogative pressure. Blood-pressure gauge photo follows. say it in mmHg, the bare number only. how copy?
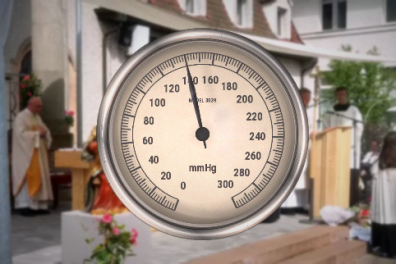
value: 140
